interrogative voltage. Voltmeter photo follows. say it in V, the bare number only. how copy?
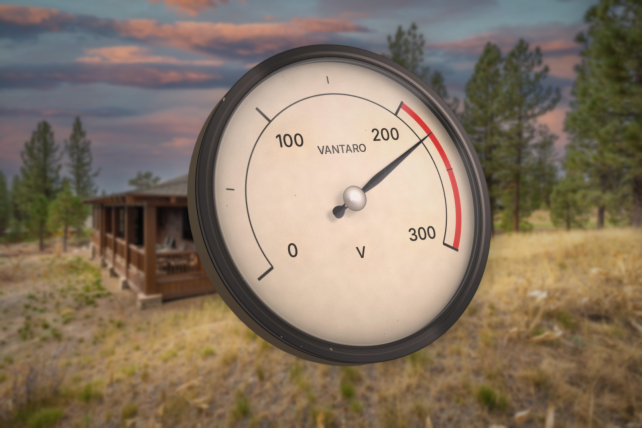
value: 225
